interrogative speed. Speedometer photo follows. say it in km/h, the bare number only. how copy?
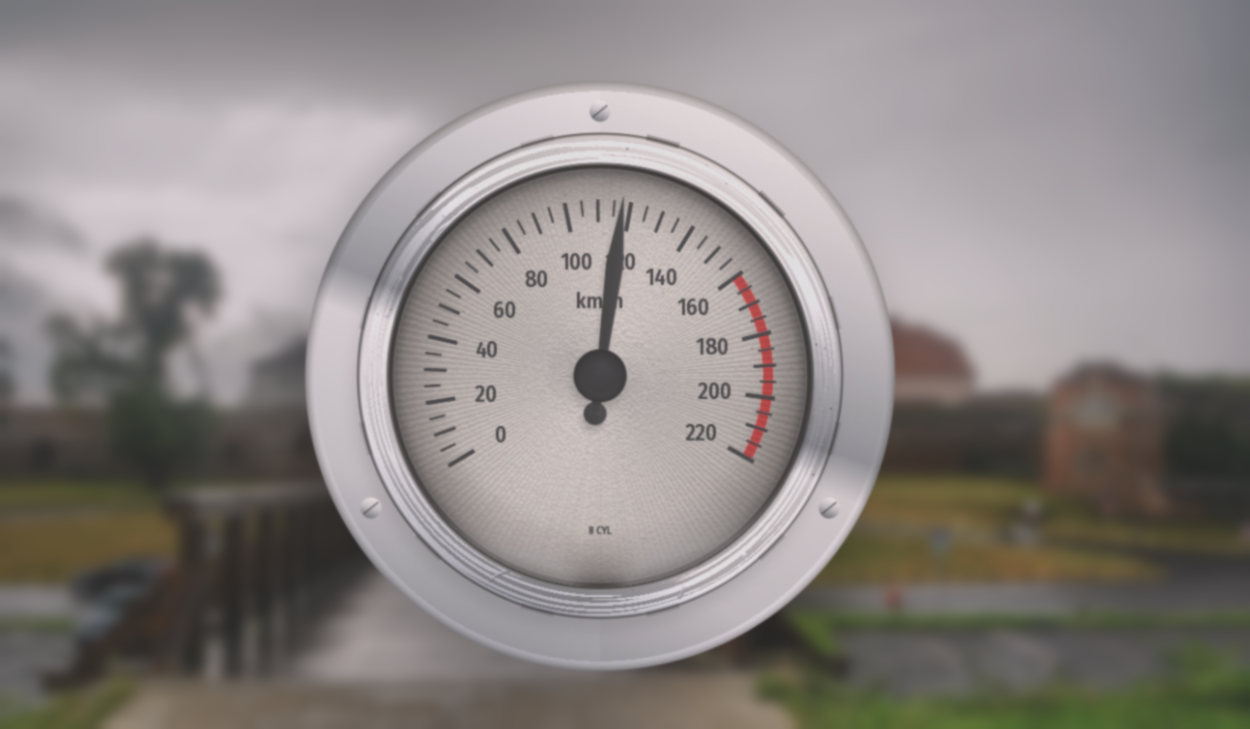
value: 117.5
